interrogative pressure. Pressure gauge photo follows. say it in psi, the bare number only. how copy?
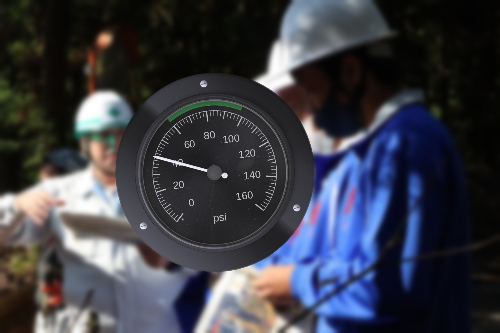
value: 40
